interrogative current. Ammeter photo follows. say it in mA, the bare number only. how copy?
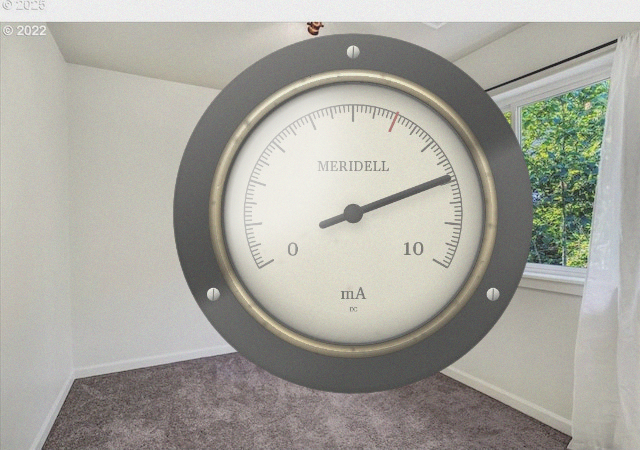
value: 7.9
